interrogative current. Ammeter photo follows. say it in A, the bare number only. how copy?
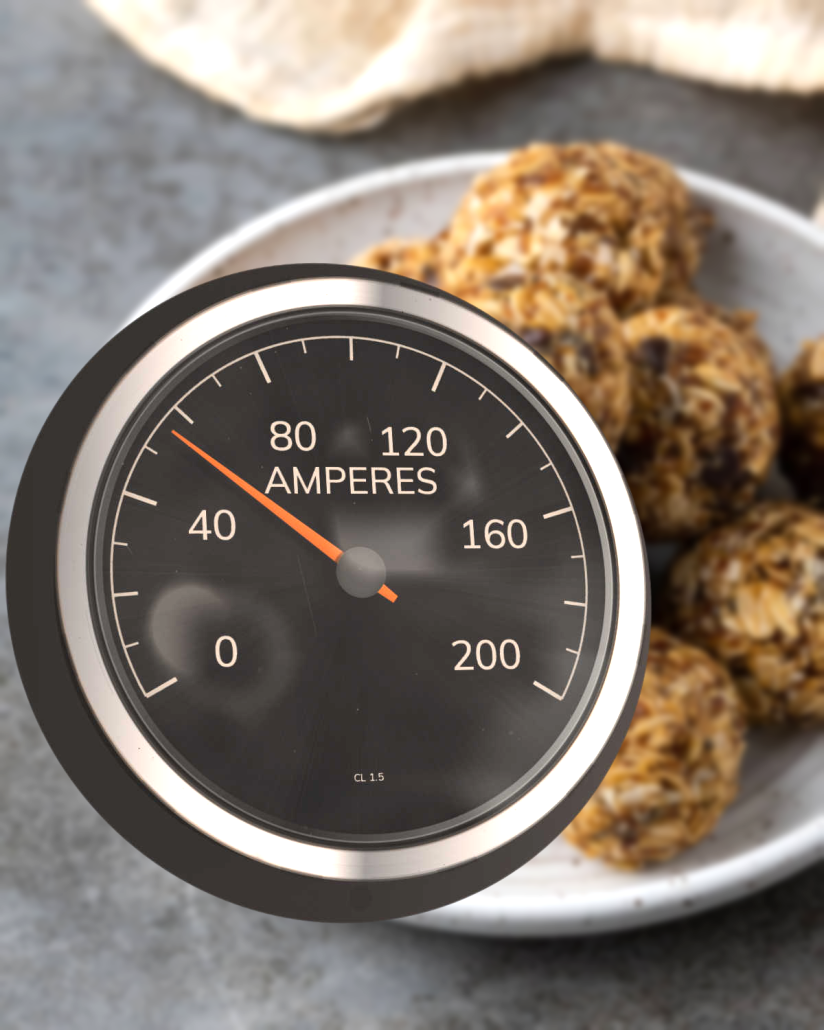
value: 55
